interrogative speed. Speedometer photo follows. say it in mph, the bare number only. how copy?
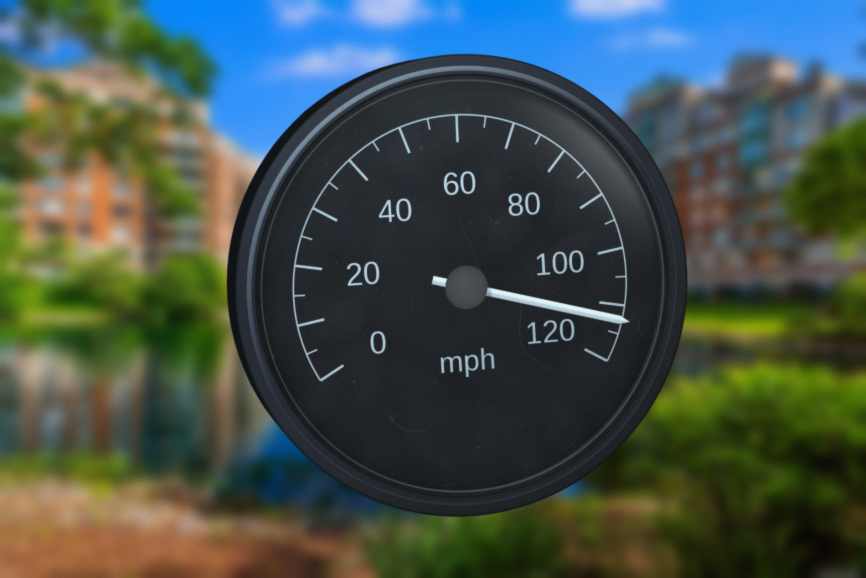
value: 112.5
